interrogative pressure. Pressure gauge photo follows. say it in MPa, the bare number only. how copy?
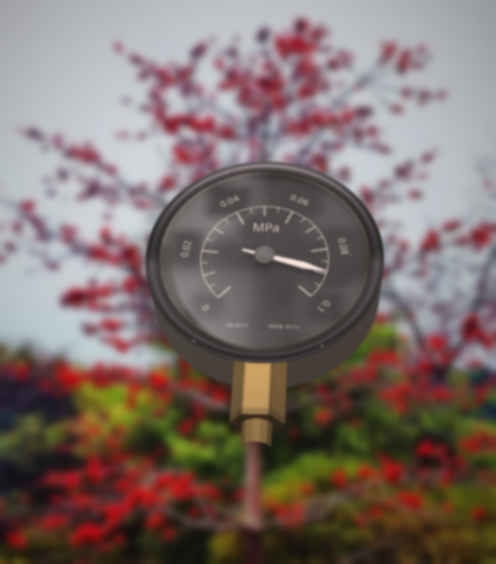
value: 0.09
